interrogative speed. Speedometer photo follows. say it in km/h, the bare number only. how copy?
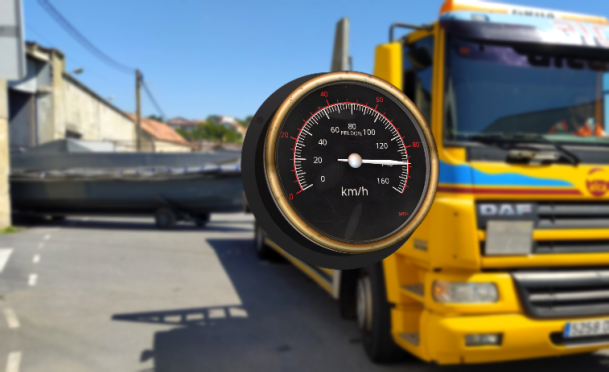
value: 140
